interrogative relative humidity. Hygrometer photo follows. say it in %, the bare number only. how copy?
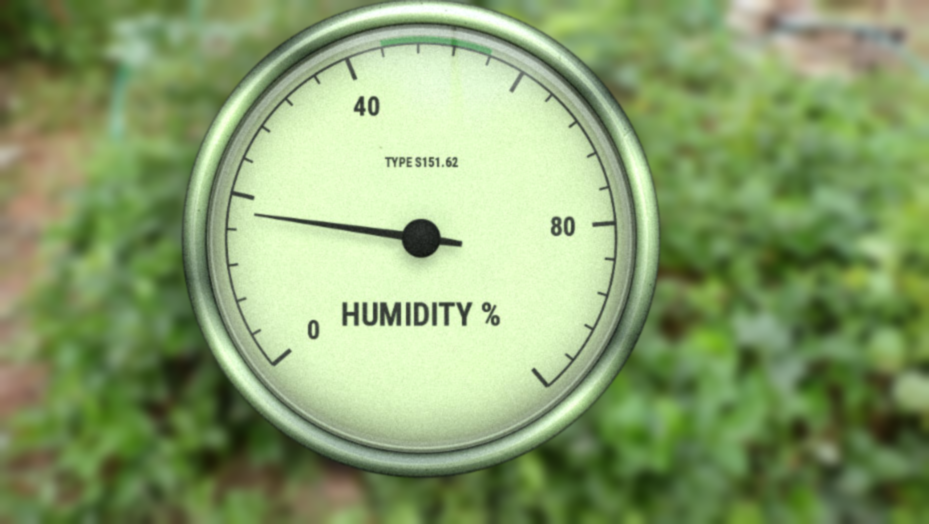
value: 18
